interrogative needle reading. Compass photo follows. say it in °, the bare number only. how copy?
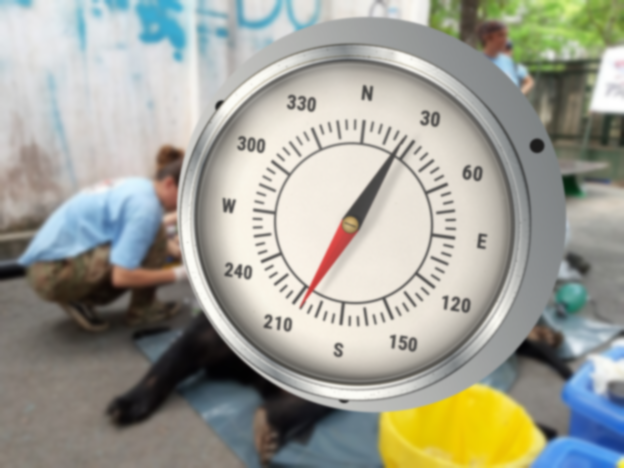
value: 205
